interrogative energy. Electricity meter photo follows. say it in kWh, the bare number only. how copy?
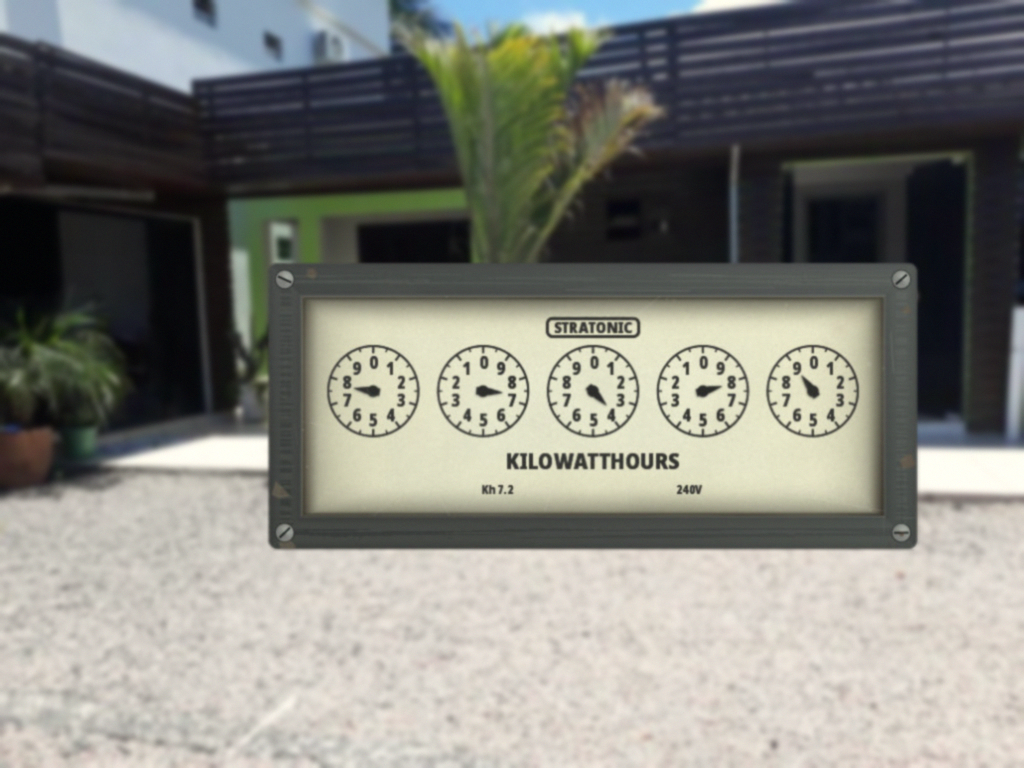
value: 77379
